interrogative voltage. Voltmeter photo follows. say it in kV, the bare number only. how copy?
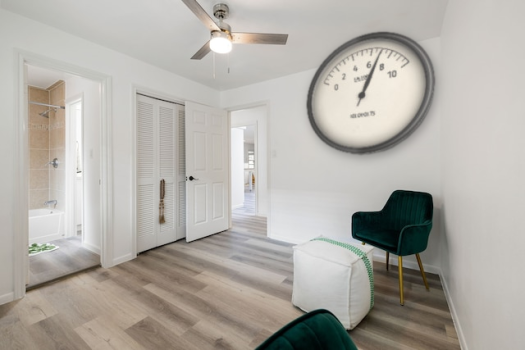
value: 7
